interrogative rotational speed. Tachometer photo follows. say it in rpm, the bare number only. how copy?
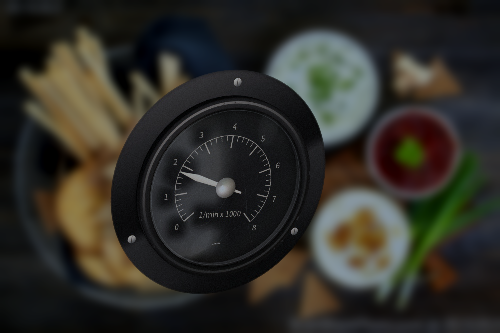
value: 1800
